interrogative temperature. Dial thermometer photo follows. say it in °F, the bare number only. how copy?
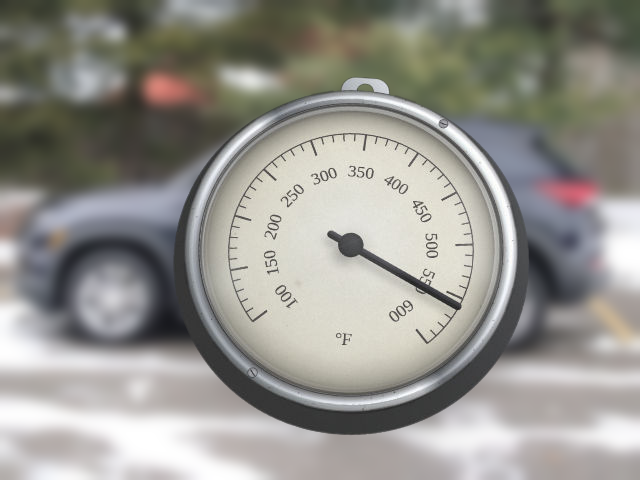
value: 560
